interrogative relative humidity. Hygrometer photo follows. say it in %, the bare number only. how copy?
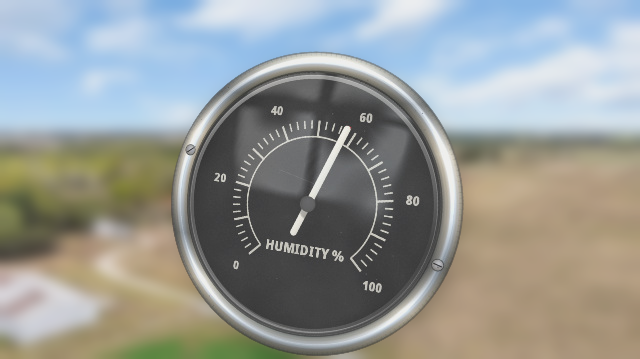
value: 58
